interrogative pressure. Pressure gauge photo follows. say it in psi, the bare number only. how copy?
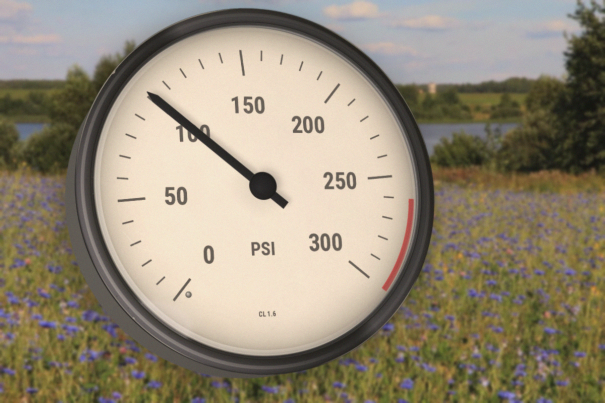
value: 100
